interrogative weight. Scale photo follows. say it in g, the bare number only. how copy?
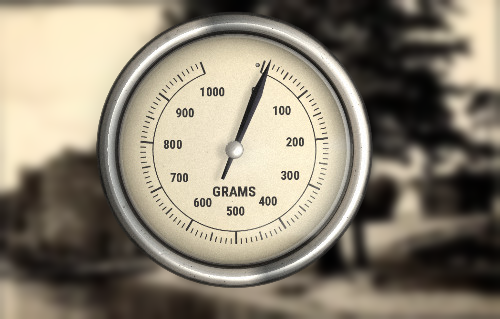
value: 10
